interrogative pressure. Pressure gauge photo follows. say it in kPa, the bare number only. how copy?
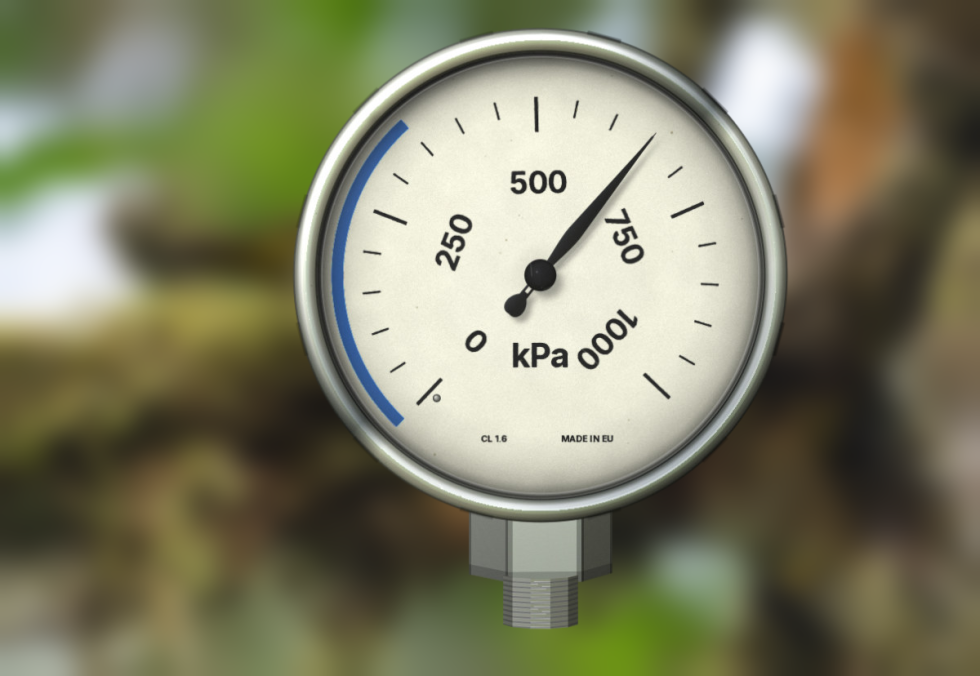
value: 650
